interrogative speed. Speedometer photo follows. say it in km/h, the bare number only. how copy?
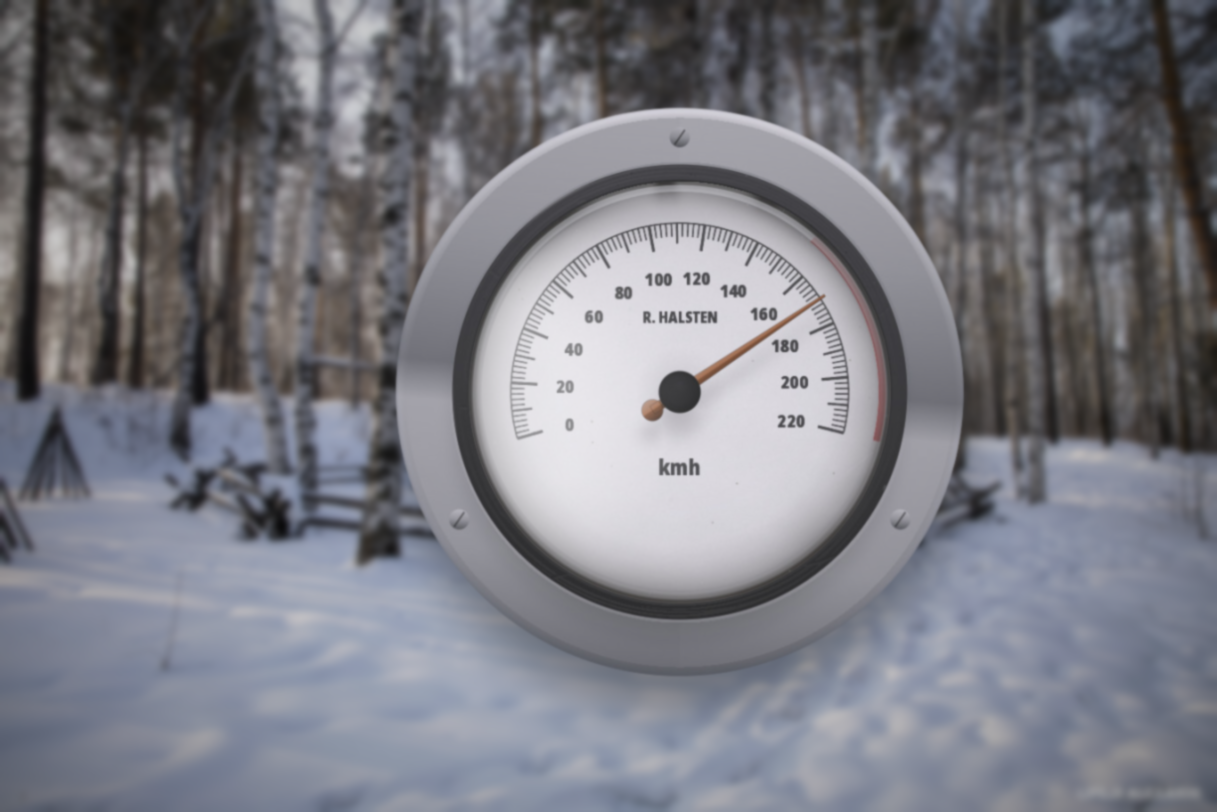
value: 170
